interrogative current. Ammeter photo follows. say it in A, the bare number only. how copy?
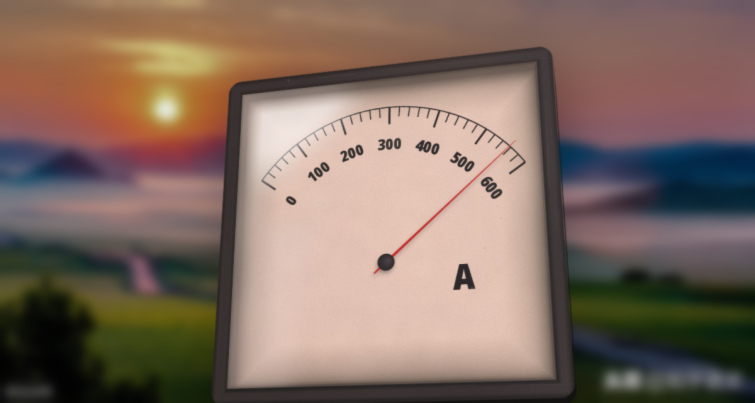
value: 560
